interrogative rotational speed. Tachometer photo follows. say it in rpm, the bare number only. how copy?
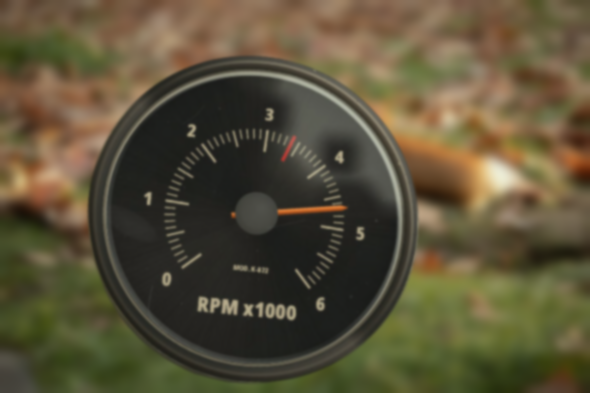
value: 4700
